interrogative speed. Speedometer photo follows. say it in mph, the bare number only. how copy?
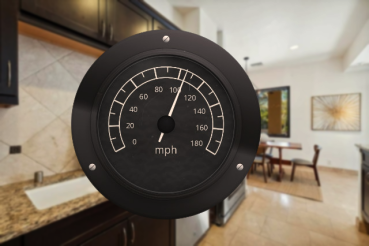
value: 105
